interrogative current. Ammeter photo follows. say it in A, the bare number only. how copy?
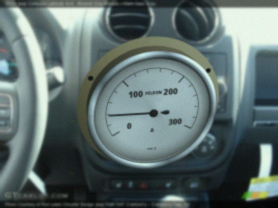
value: 40
